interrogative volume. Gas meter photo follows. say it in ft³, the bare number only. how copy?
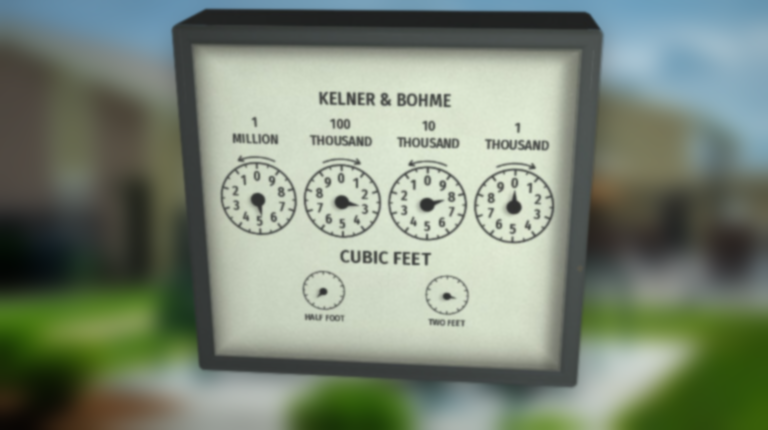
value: 528000
